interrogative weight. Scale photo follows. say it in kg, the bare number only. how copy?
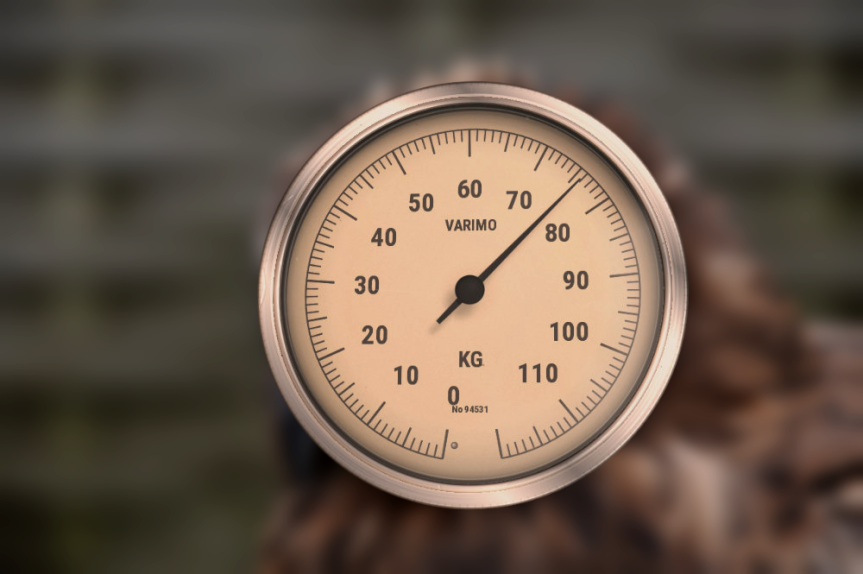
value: 76
